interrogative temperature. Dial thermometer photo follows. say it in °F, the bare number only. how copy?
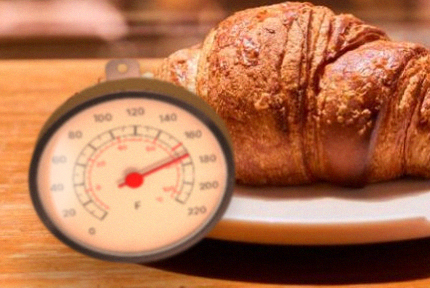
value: 170
